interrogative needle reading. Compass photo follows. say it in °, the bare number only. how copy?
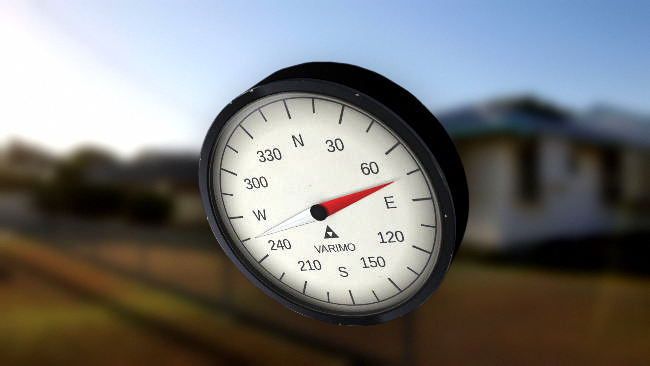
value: 75
